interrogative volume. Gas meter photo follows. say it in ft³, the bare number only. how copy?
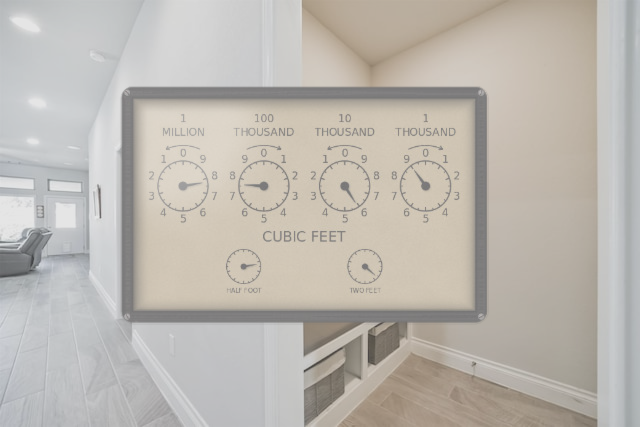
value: 775900
